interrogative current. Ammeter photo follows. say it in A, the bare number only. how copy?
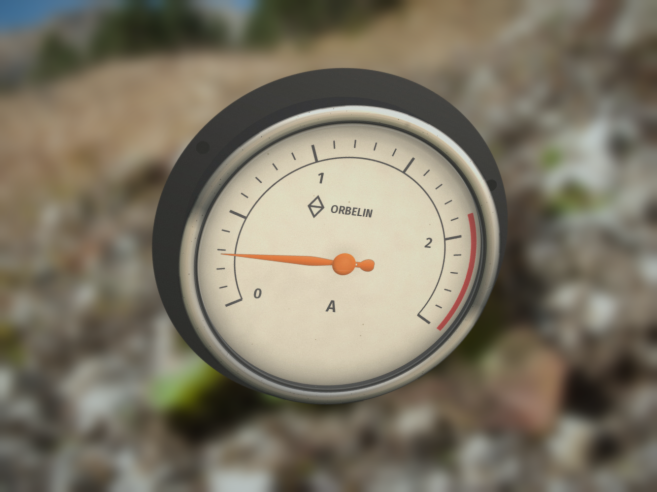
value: 0.3
